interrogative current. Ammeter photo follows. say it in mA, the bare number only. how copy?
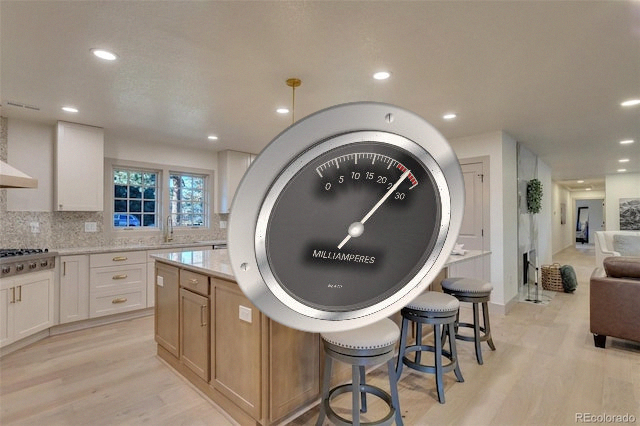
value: 25
